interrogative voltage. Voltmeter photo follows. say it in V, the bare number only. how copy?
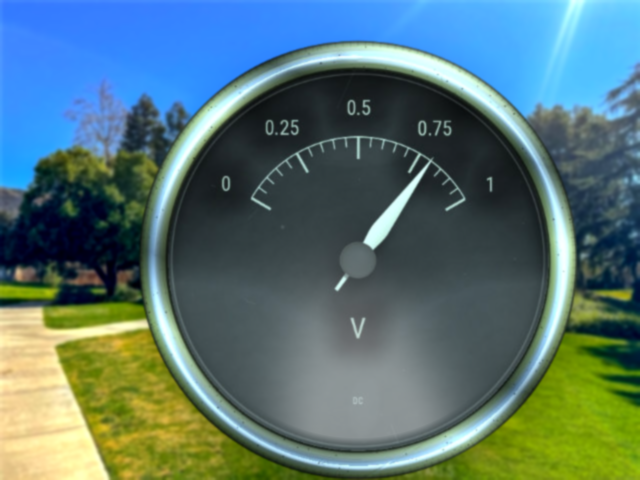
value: 0.8
